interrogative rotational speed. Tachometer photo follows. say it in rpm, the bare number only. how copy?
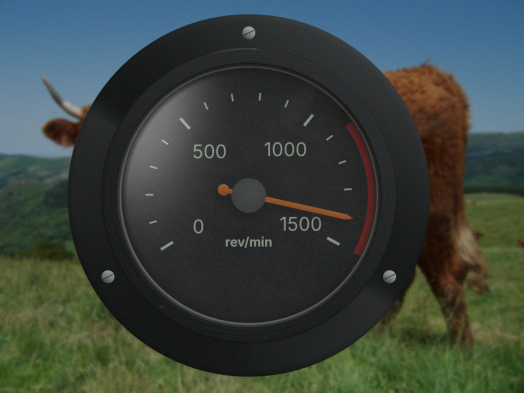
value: 1400
